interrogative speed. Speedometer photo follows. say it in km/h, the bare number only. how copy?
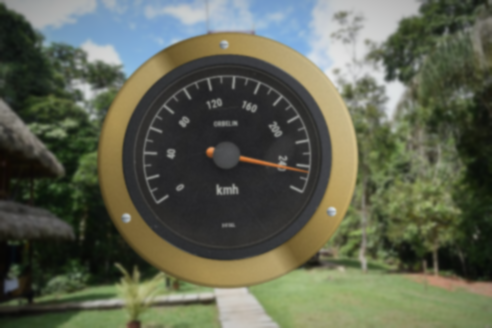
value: 245
